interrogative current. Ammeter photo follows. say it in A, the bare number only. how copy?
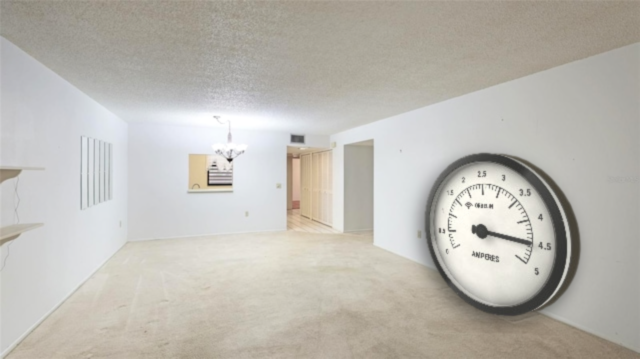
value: 4.5
